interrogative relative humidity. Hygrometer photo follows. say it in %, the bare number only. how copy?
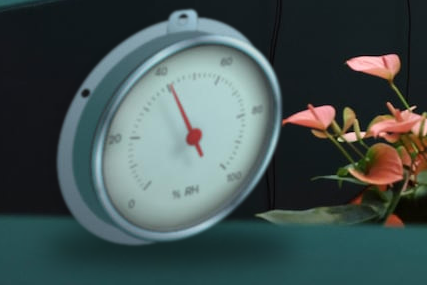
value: 40
